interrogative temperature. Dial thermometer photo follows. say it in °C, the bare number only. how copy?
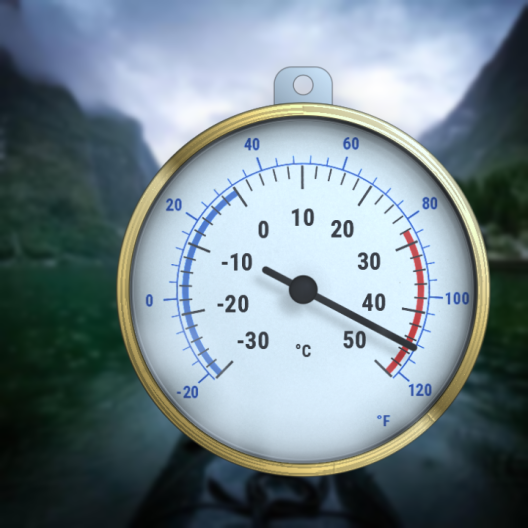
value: 45
